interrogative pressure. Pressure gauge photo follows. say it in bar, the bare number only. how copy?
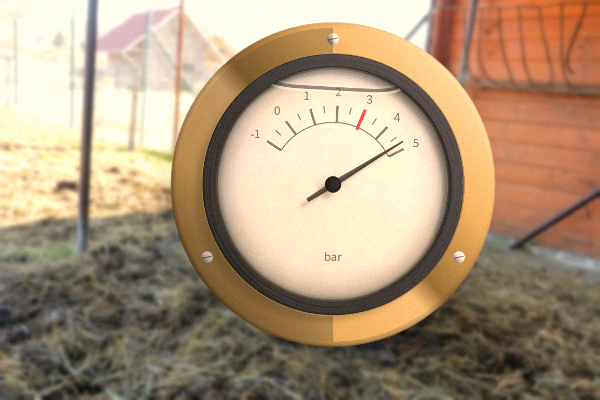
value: 4.75
